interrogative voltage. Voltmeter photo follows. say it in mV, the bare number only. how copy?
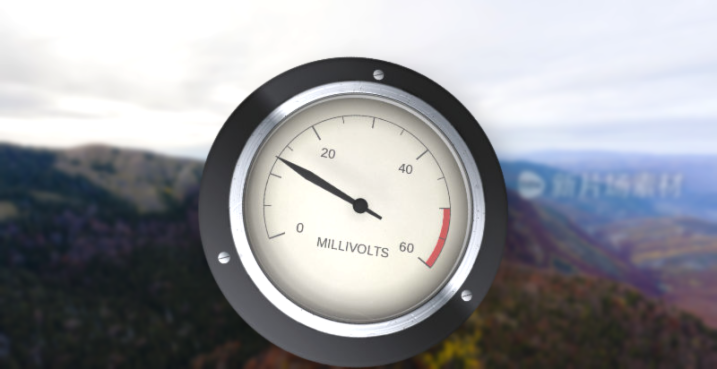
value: 12.5
